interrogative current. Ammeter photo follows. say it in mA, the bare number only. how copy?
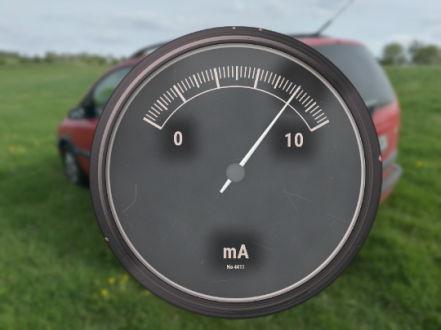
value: 8
